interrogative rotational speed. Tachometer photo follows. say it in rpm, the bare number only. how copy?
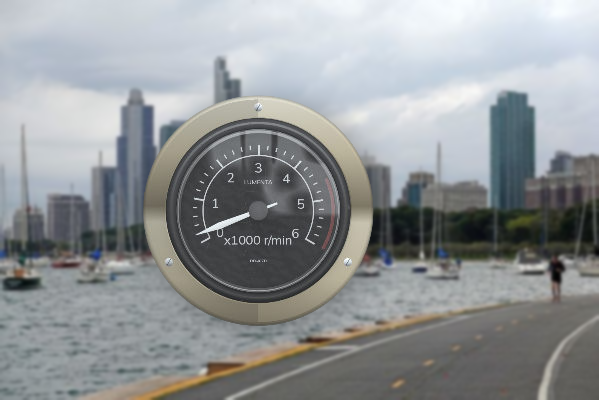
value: 200
